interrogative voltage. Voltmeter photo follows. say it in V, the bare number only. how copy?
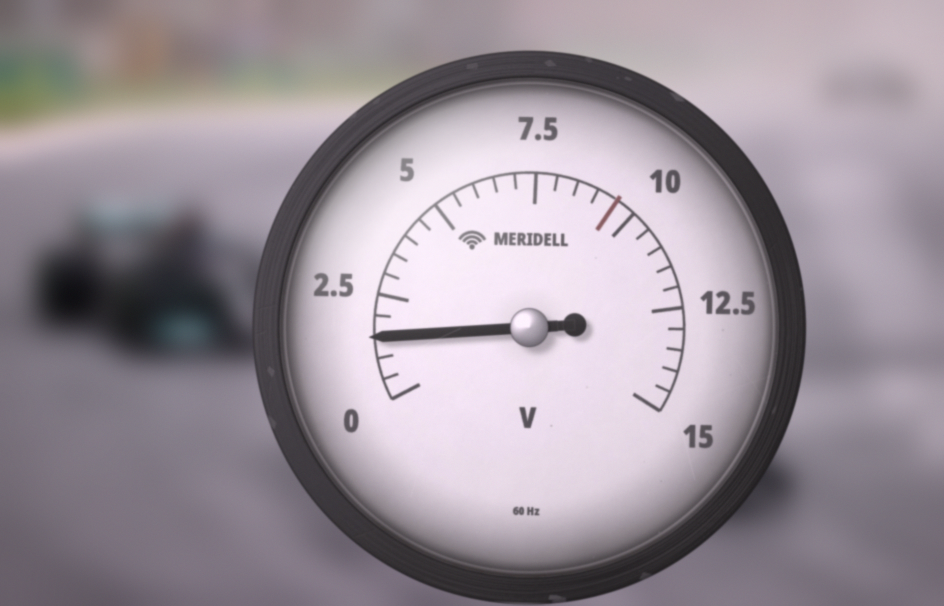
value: 1.5
